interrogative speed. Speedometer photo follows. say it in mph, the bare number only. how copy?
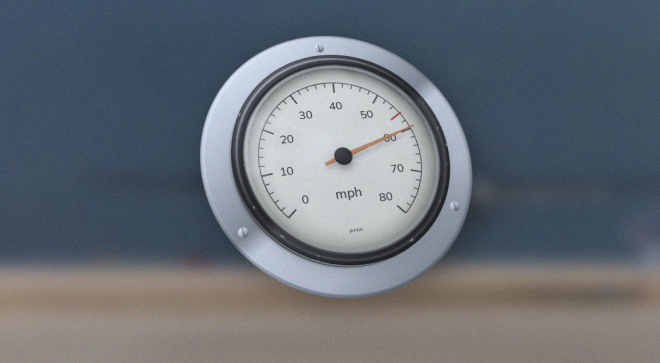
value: 60
